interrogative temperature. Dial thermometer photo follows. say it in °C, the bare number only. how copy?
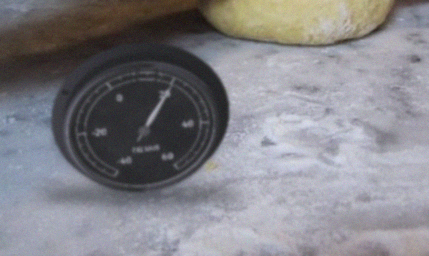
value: 20
